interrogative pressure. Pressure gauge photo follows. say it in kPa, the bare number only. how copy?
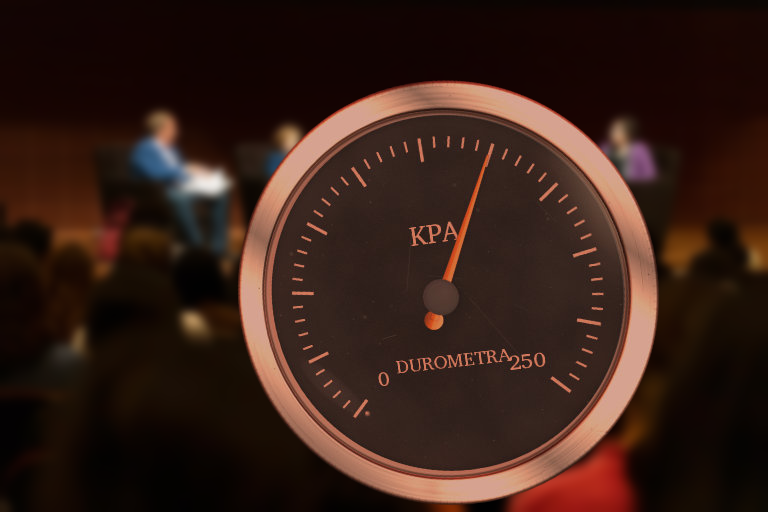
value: 150
